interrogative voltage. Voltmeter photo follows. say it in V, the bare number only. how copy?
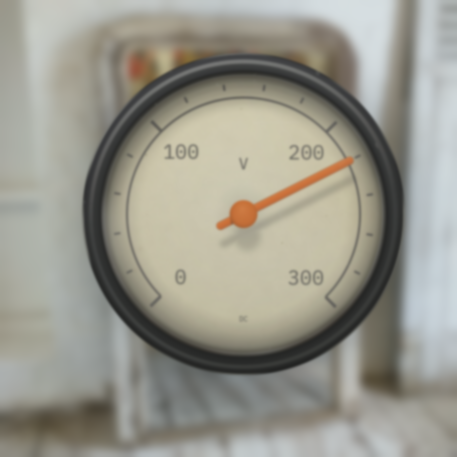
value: 220
